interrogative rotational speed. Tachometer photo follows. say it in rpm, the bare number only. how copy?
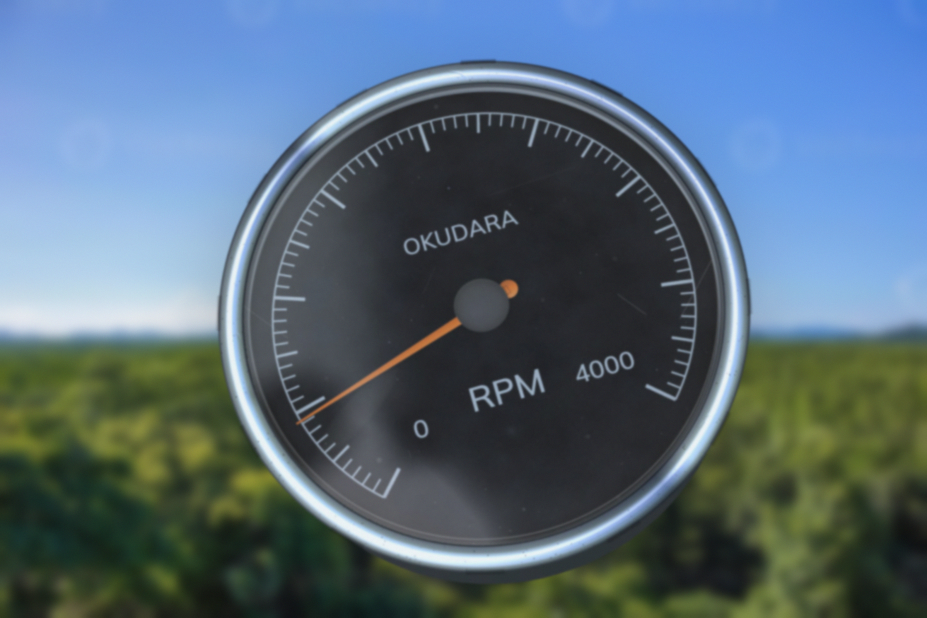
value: 450
